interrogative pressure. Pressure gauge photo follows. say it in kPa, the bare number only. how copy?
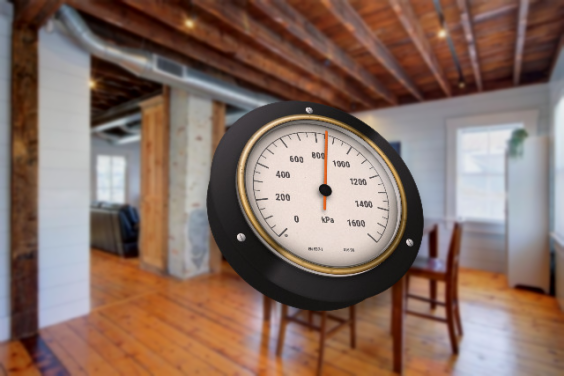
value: 850
